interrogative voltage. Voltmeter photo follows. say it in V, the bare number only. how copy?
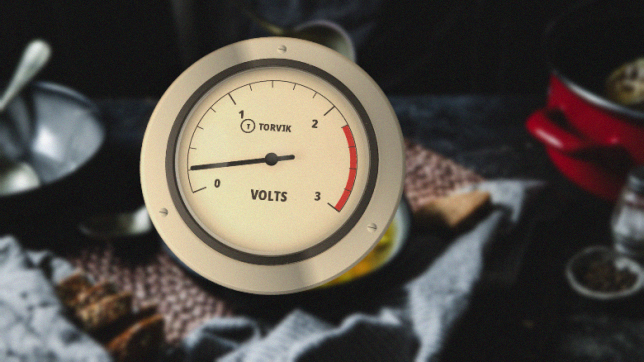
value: 0.2
